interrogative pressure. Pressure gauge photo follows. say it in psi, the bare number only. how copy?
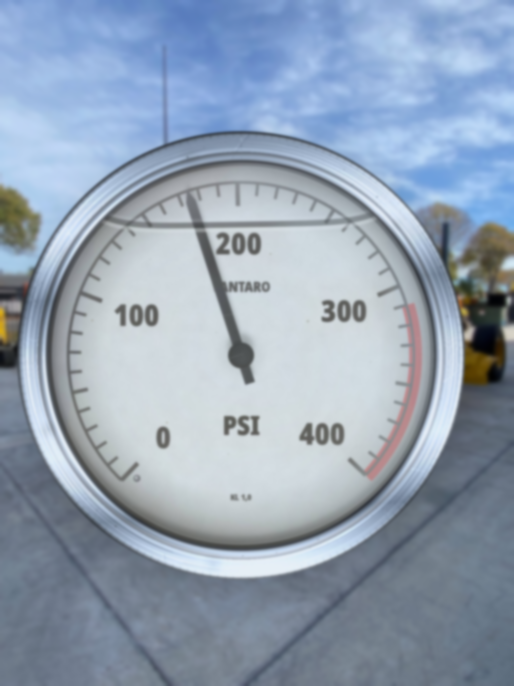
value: 175
